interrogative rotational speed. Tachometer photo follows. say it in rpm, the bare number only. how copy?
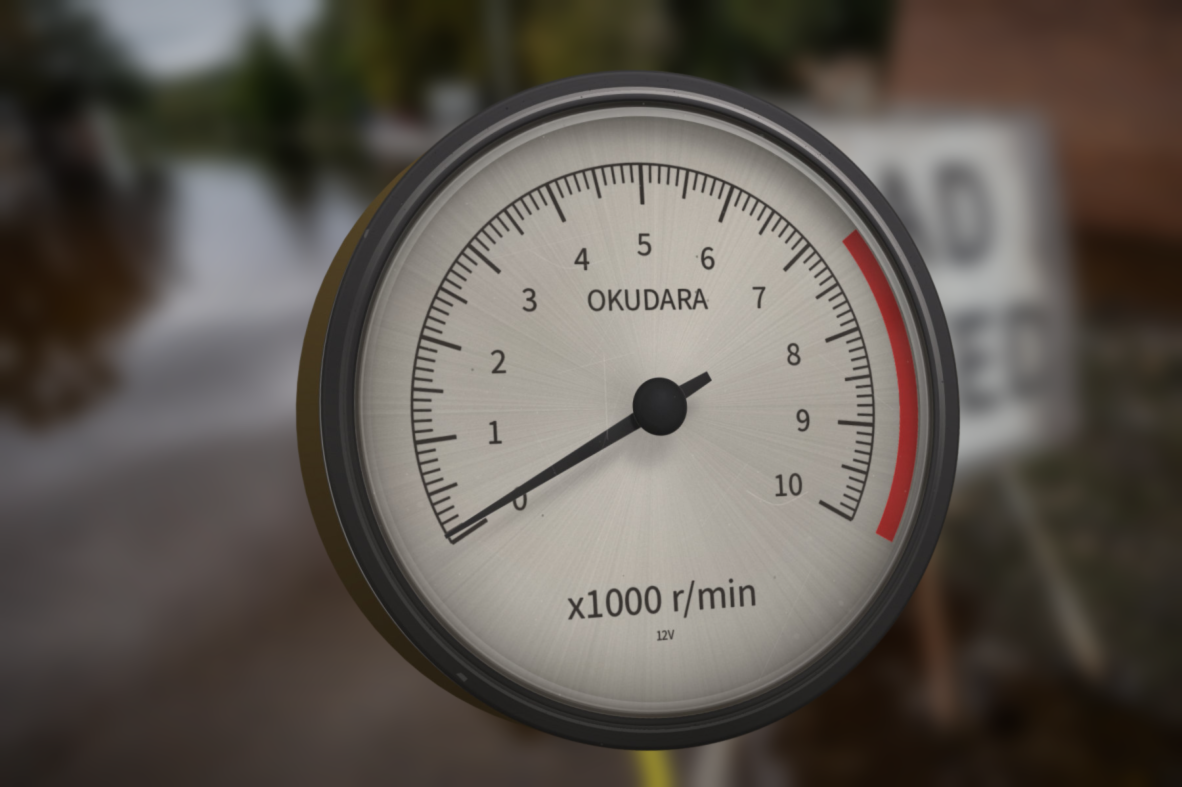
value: 100
